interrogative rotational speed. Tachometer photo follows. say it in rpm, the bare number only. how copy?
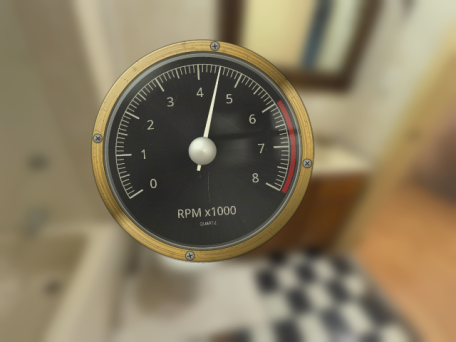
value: 4500
